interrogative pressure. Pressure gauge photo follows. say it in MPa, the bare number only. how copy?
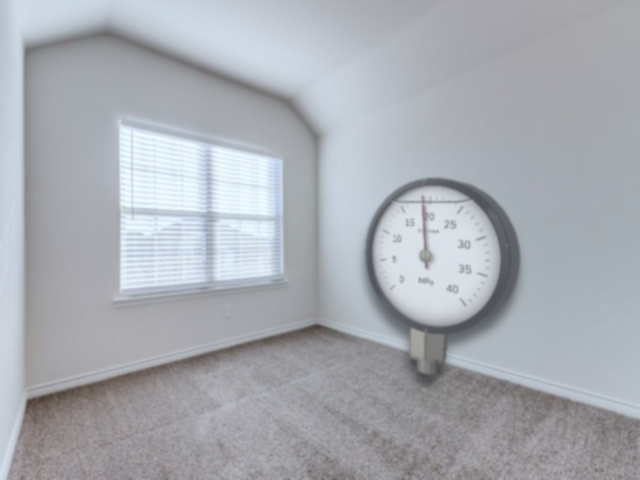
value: 19
